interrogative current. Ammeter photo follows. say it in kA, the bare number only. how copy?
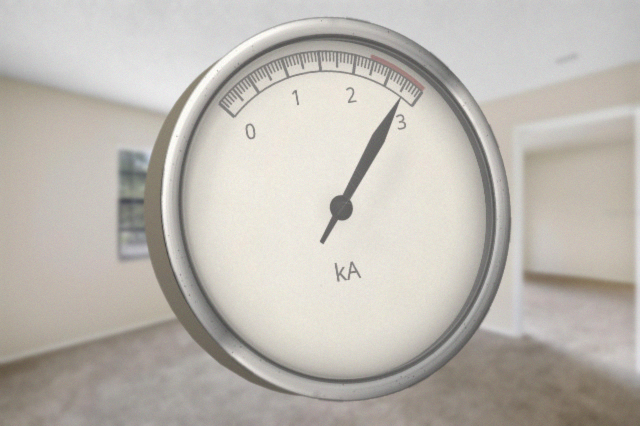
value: 2.75
